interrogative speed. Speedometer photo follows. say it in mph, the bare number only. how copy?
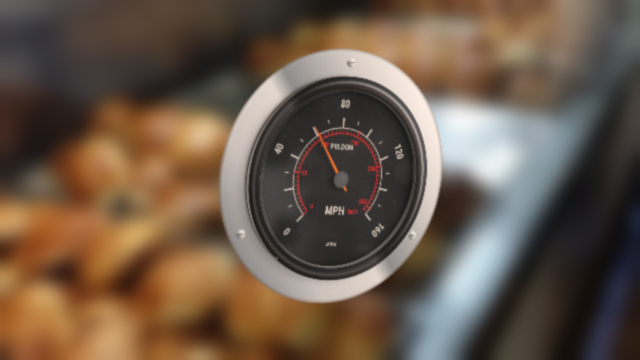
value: 60
